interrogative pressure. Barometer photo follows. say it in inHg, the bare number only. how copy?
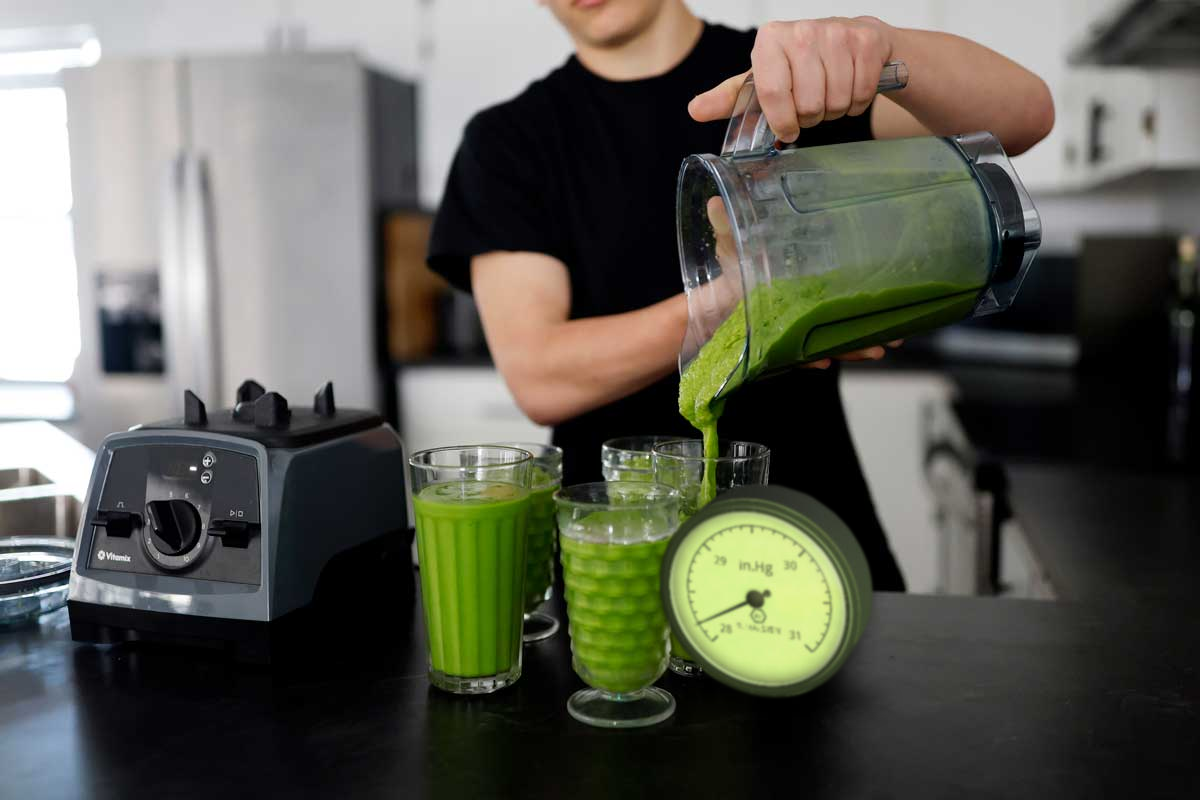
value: 28.2
